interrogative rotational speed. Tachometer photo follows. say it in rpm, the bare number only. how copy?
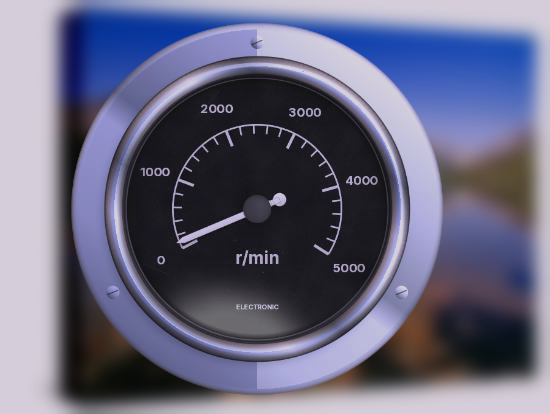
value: 100
